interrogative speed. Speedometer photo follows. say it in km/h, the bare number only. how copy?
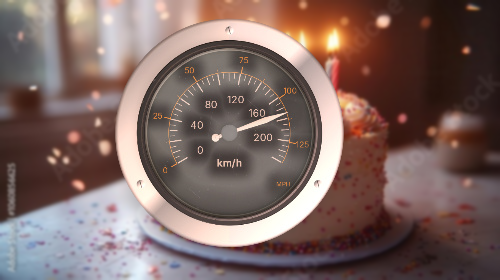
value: 175
